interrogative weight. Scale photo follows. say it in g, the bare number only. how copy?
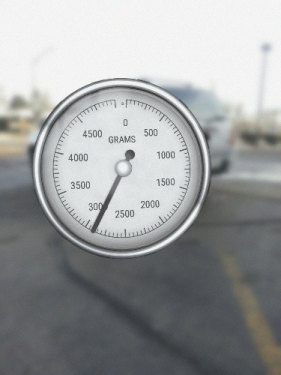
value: 2900
